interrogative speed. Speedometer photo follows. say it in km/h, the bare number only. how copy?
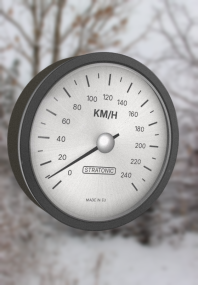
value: 10
